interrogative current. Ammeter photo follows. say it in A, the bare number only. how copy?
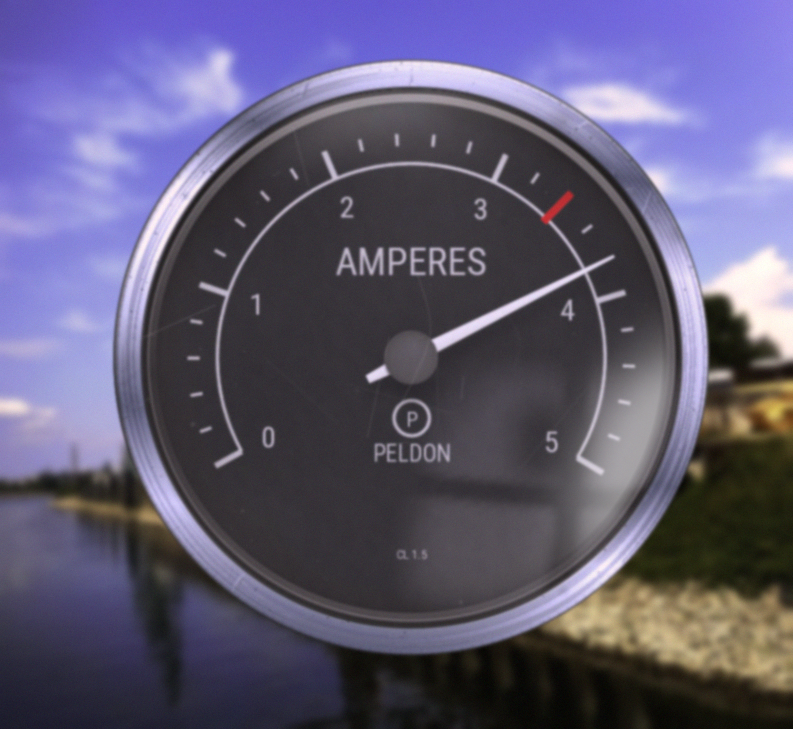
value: 3.8
